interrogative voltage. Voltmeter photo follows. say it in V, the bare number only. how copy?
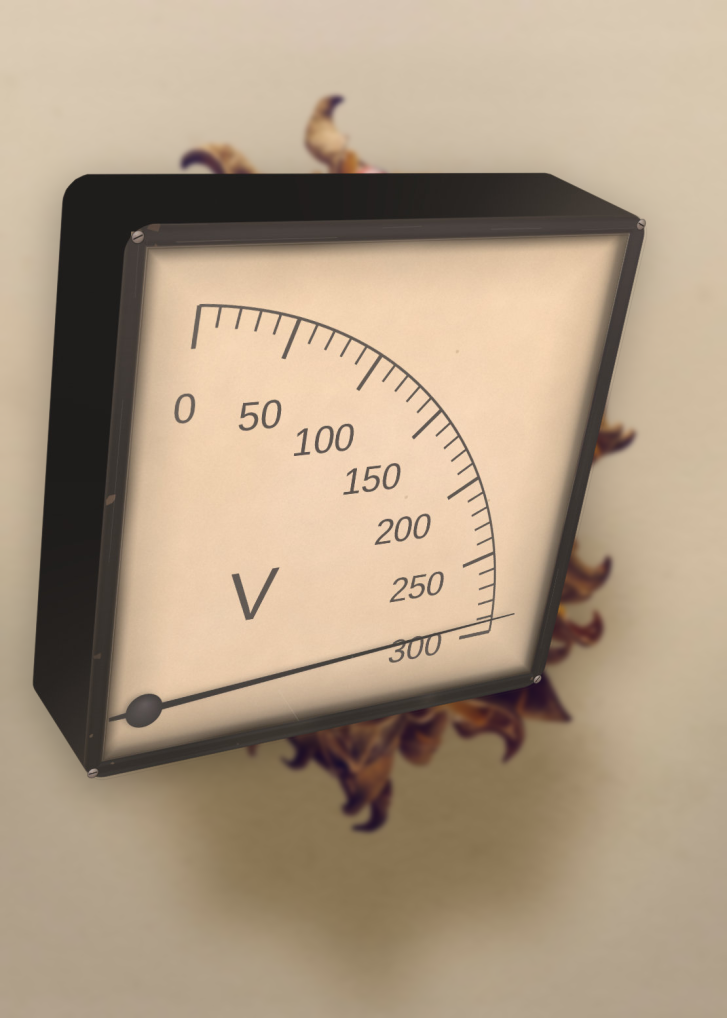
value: 290
